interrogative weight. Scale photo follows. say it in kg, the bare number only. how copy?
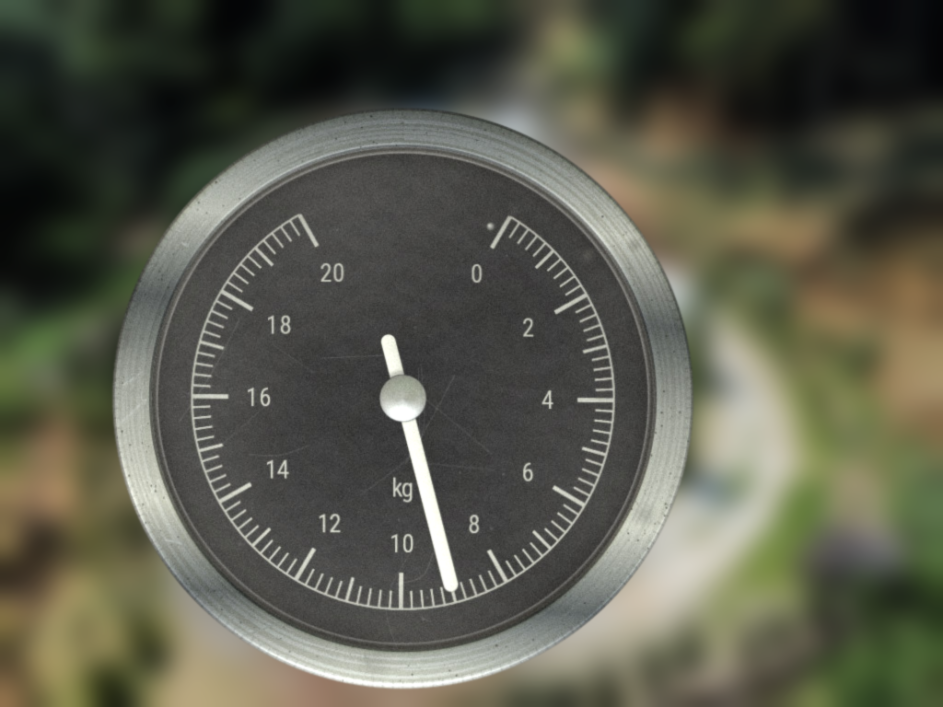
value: 9
